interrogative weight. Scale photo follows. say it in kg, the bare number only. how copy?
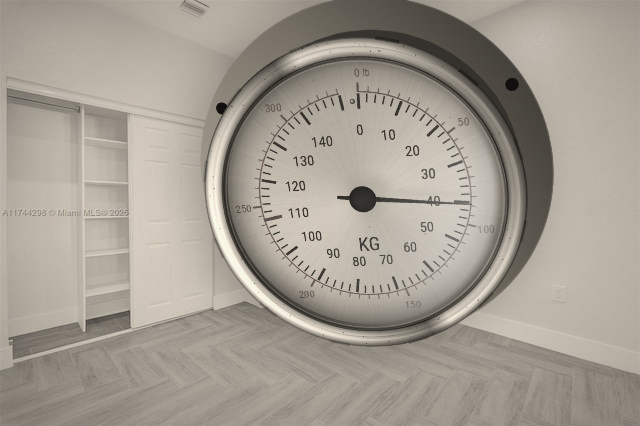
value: 40
